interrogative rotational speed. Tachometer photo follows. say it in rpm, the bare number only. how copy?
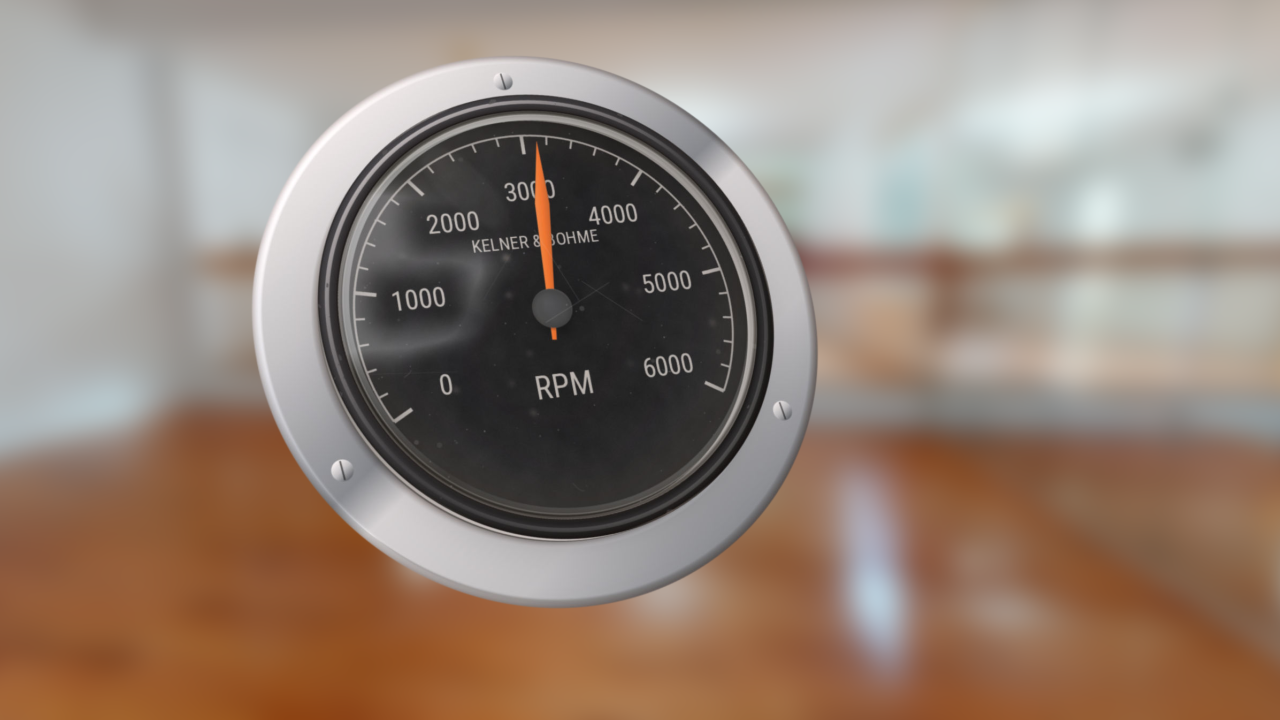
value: 3100
